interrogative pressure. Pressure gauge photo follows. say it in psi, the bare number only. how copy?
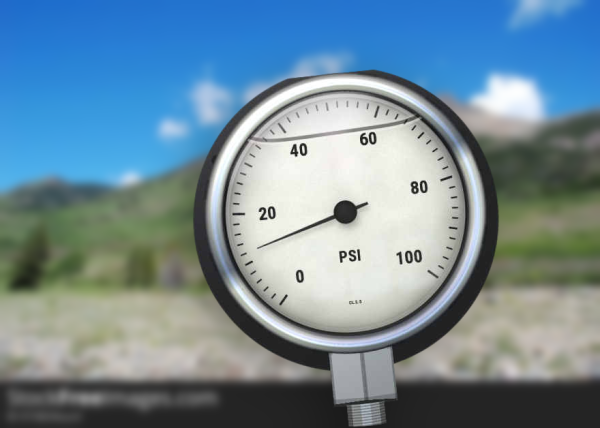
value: 12
